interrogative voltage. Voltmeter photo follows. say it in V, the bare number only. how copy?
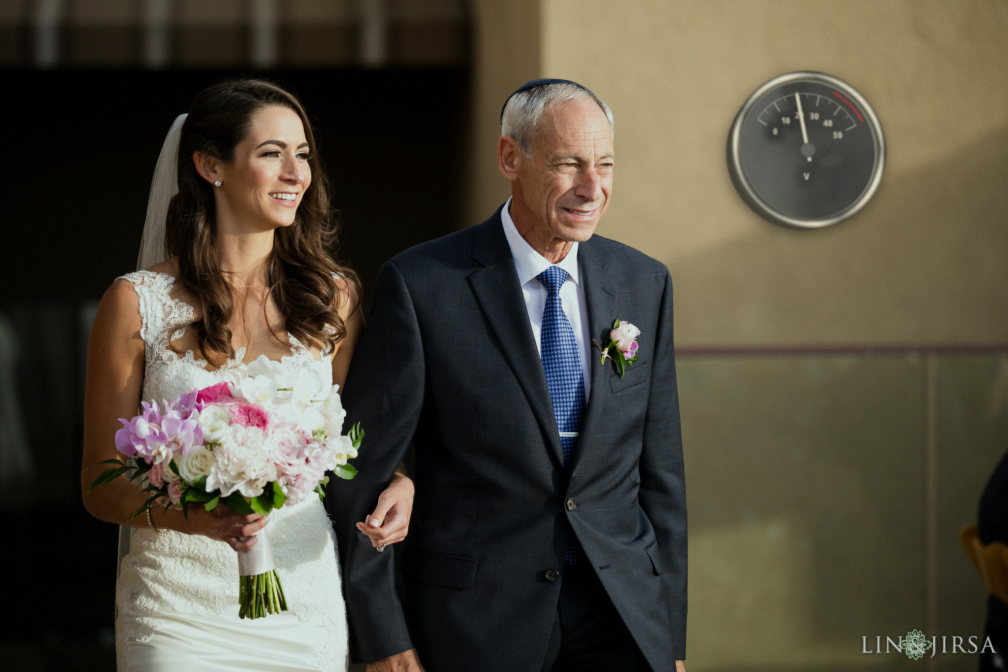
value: 20
